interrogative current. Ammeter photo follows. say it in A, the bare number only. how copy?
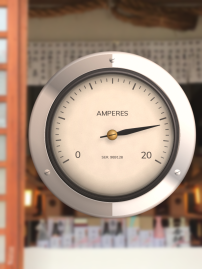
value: 16.5
